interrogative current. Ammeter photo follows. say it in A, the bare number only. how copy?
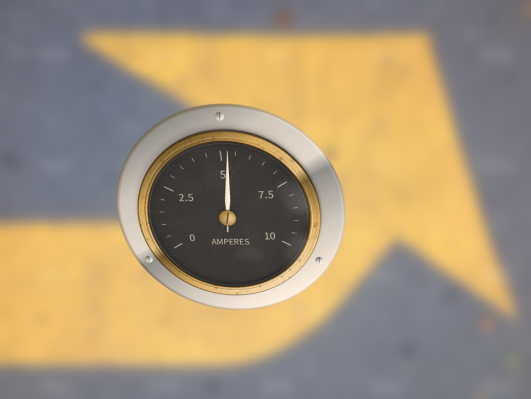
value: 5.25
